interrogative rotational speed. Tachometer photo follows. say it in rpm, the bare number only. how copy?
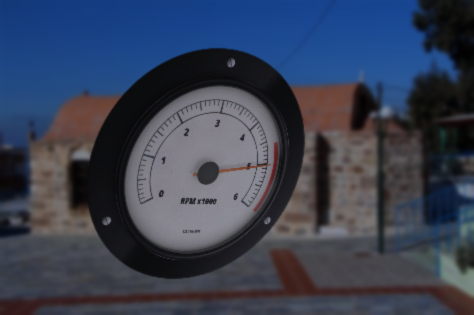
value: 5000
